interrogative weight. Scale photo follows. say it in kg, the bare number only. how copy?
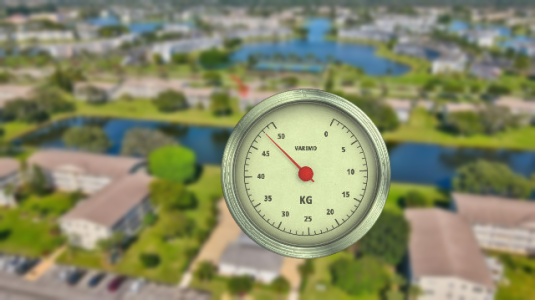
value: 48
